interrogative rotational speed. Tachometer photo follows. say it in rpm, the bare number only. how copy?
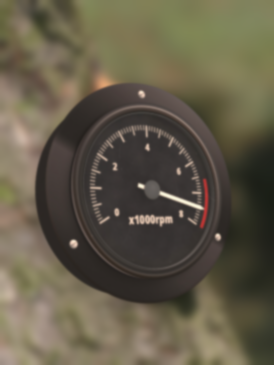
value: 7500
